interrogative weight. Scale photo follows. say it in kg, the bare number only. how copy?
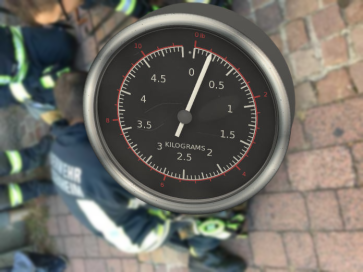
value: 0.2
